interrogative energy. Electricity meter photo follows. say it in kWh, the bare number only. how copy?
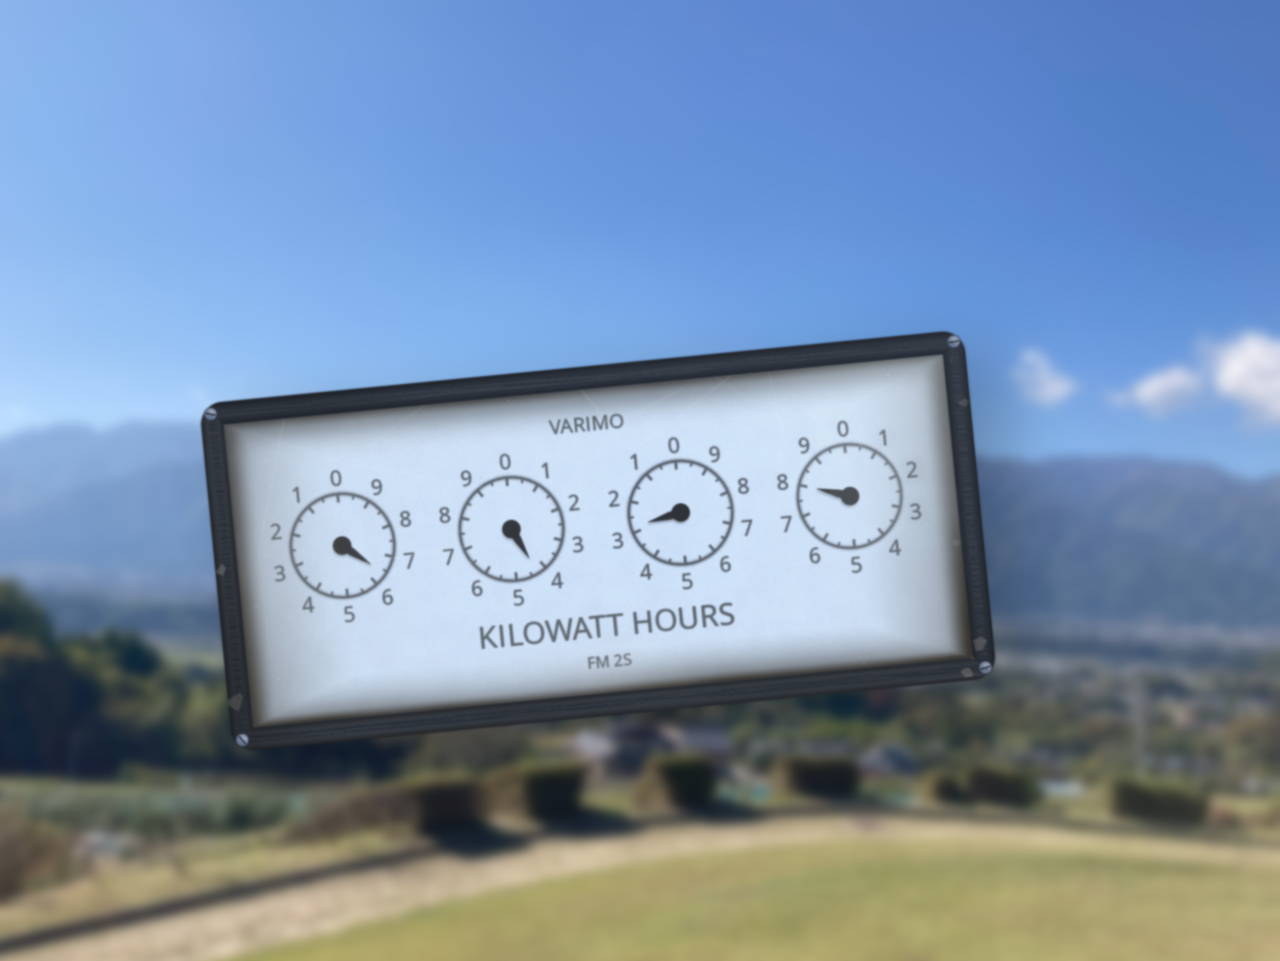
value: 6428
